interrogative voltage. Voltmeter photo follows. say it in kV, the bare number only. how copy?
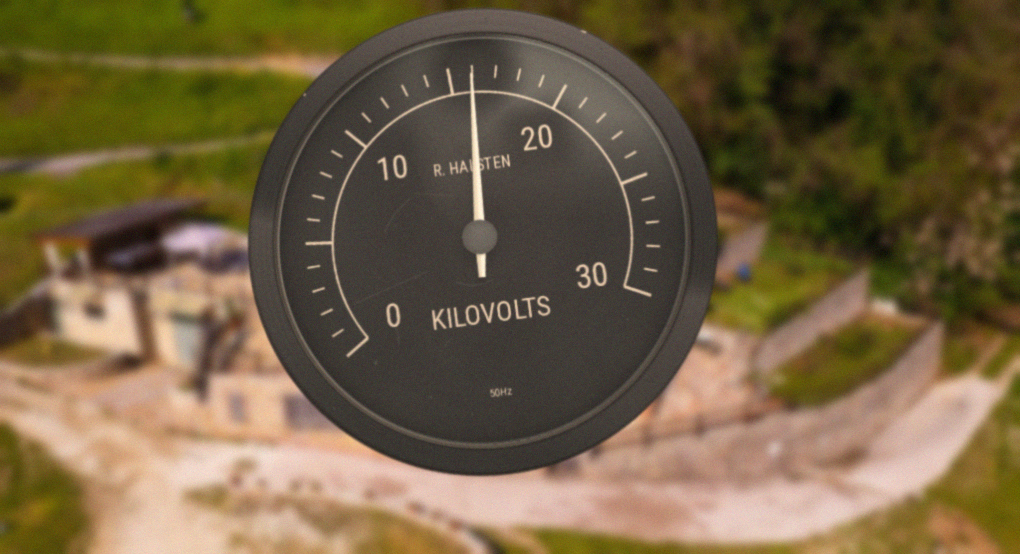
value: 16
